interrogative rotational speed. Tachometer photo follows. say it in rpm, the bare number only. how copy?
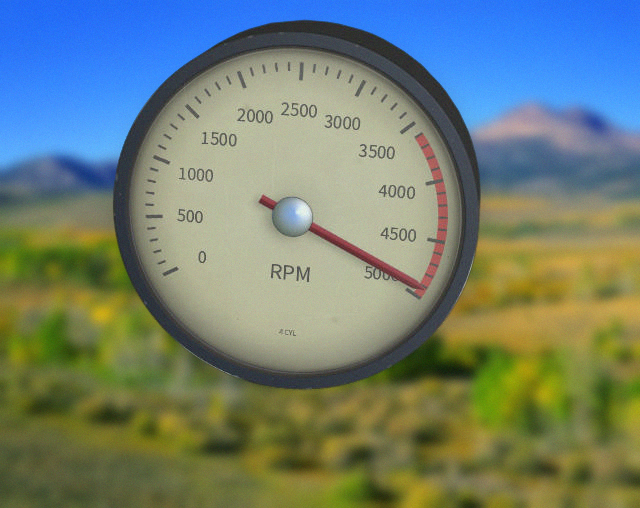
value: 4900
